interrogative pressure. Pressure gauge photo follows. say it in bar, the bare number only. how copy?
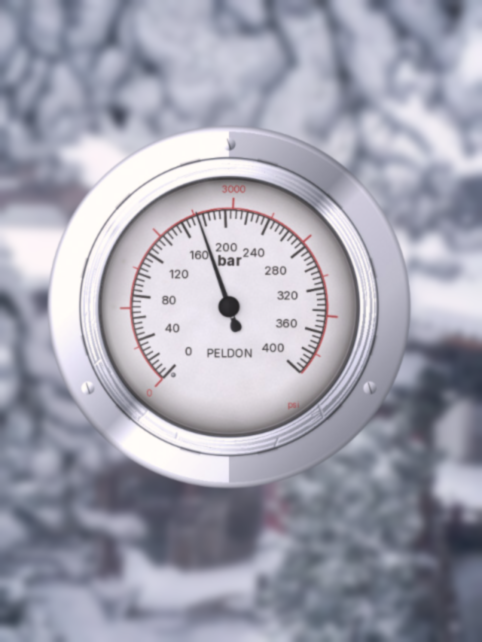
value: 175
